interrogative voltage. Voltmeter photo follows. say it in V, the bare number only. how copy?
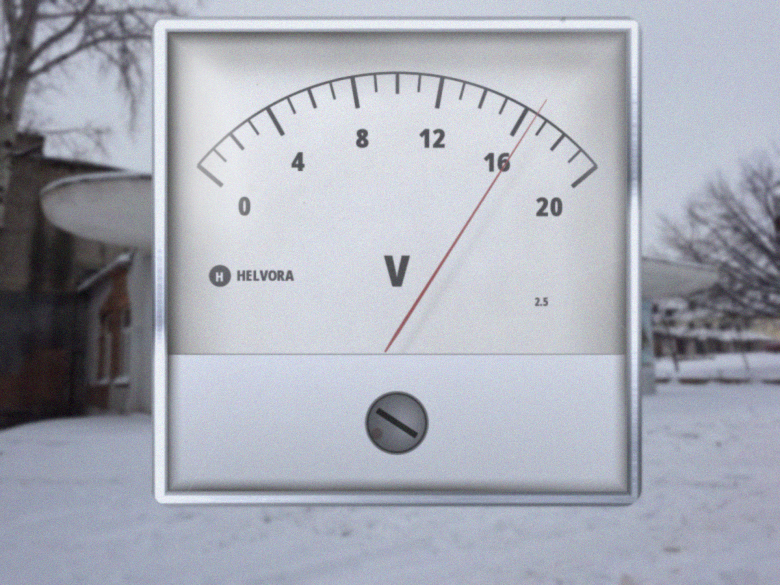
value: 16.5
